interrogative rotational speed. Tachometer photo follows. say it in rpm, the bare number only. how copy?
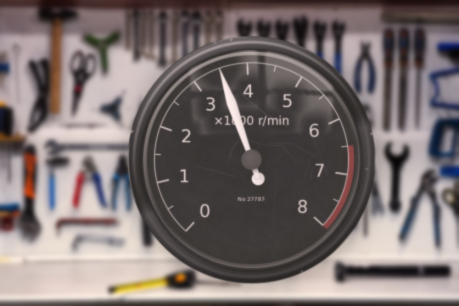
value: 3500
